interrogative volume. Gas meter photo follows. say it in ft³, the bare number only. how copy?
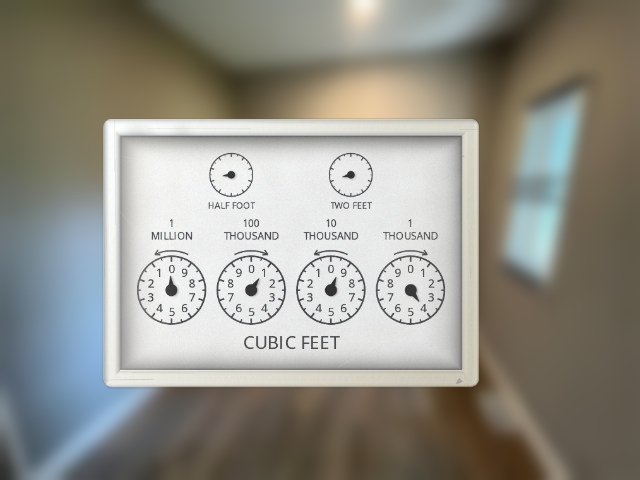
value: 9400
